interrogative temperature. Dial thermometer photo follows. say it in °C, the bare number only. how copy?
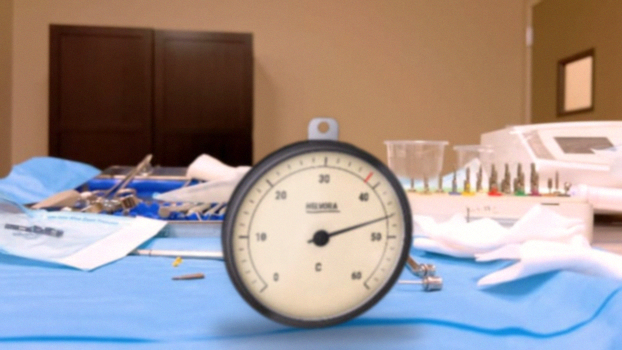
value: 46
